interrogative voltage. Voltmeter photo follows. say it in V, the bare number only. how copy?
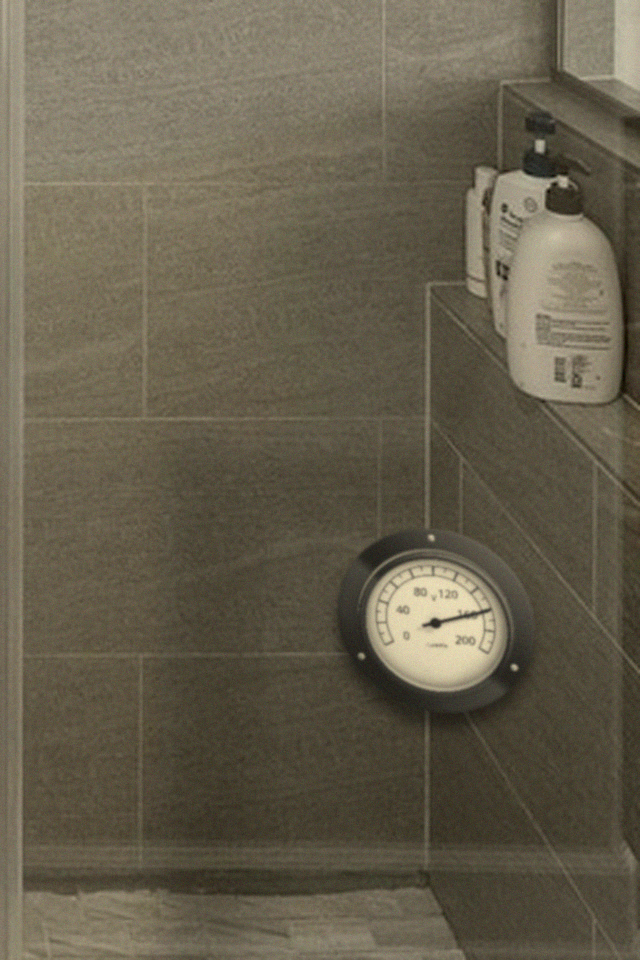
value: 160
